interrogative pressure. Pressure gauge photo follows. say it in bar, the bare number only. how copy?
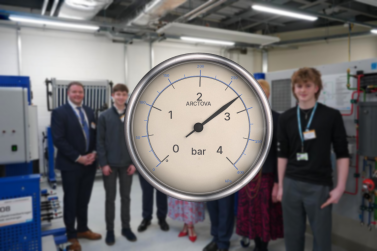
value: 2.75
